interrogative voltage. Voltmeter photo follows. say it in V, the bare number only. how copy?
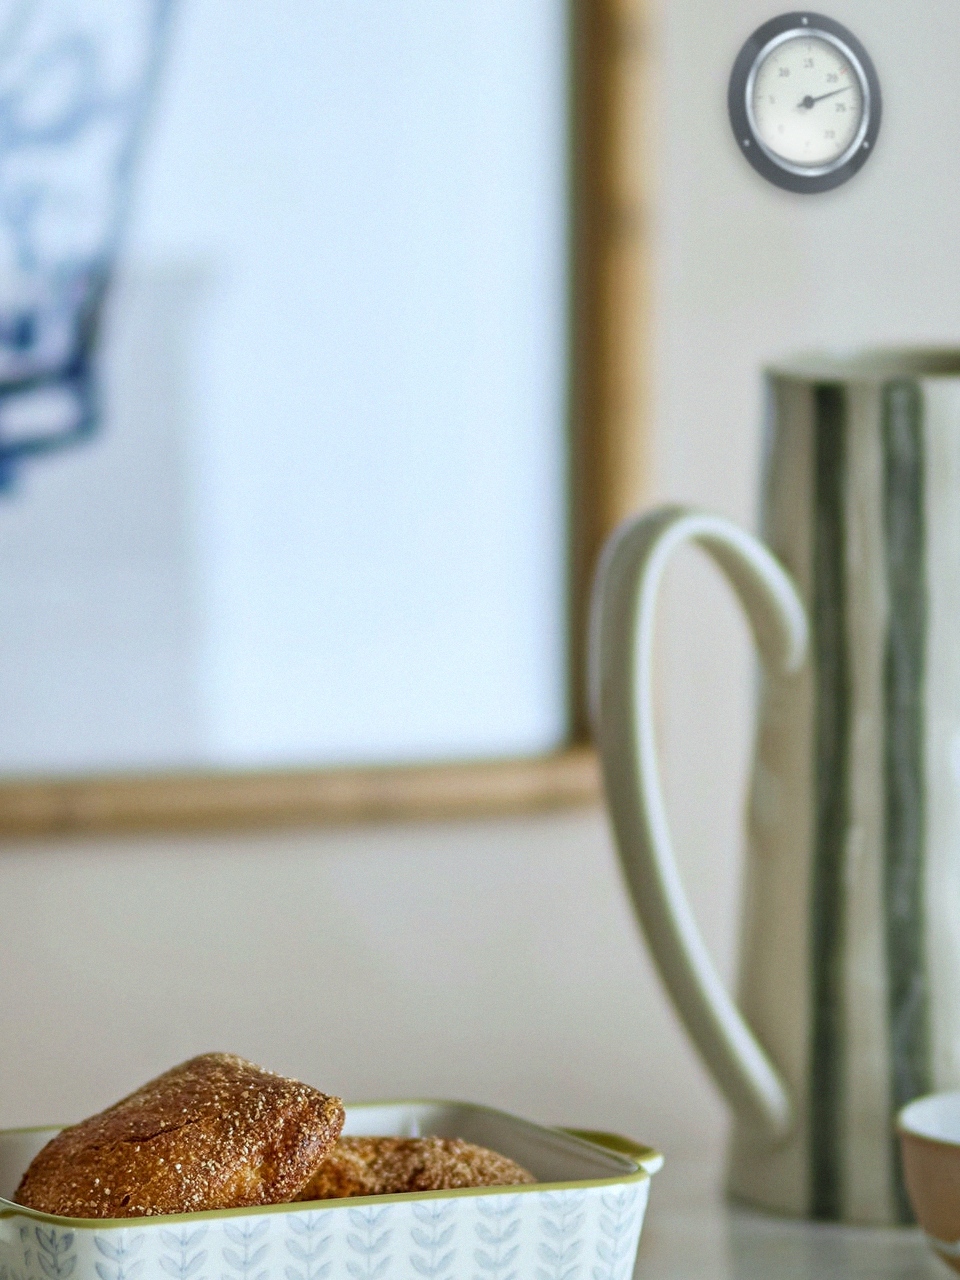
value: 22.5
